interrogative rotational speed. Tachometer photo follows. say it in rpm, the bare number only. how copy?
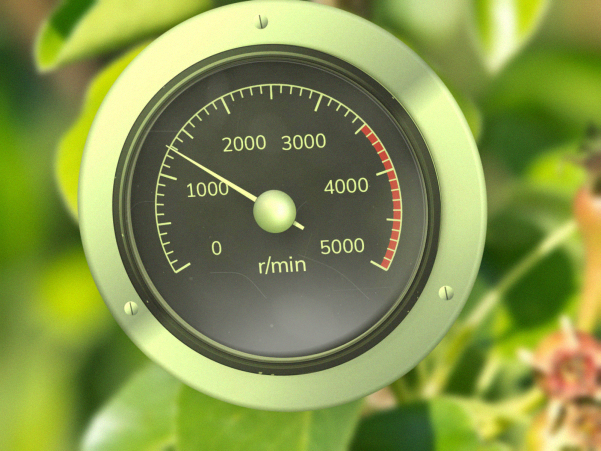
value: 1300
